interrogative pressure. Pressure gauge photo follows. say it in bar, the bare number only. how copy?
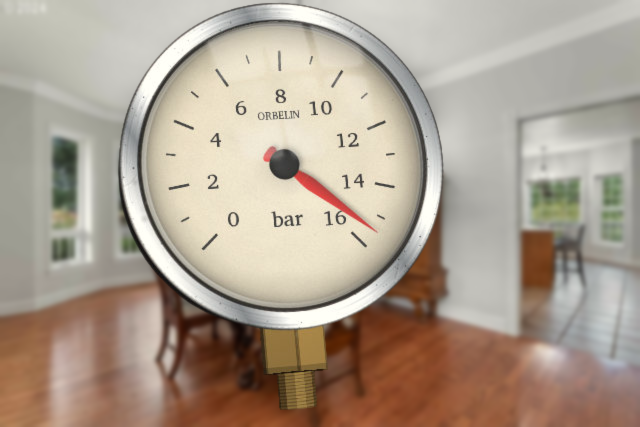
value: 15.5
